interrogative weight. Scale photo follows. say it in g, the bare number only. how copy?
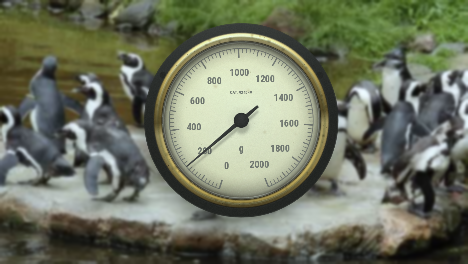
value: 200
